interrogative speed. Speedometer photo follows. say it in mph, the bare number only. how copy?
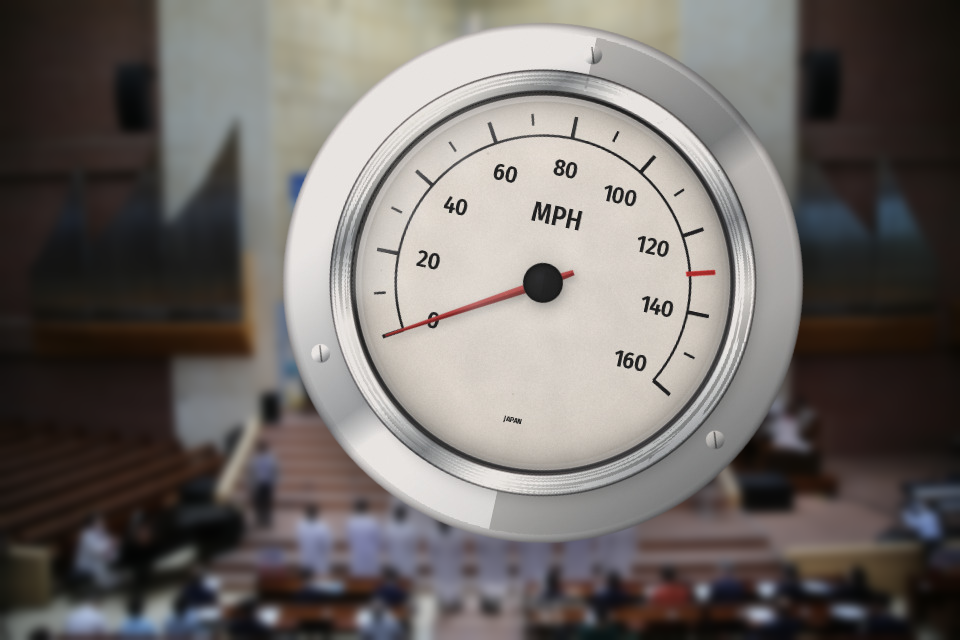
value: 0
